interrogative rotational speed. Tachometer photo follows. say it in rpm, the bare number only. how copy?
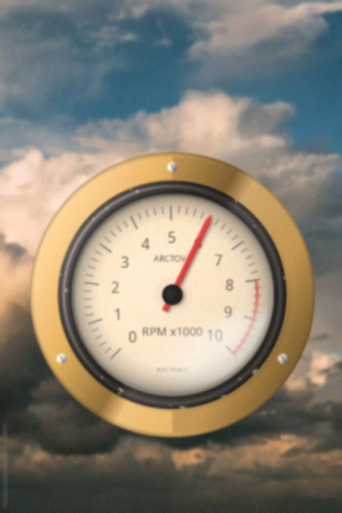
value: 6000
